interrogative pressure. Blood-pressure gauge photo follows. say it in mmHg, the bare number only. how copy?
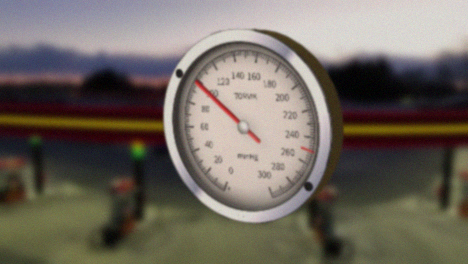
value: 100
